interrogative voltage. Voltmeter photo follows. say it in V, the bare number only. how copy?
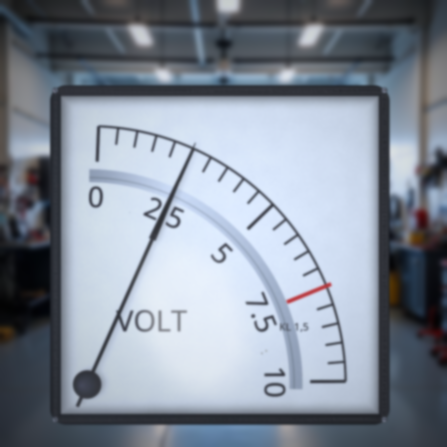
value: 2.5
